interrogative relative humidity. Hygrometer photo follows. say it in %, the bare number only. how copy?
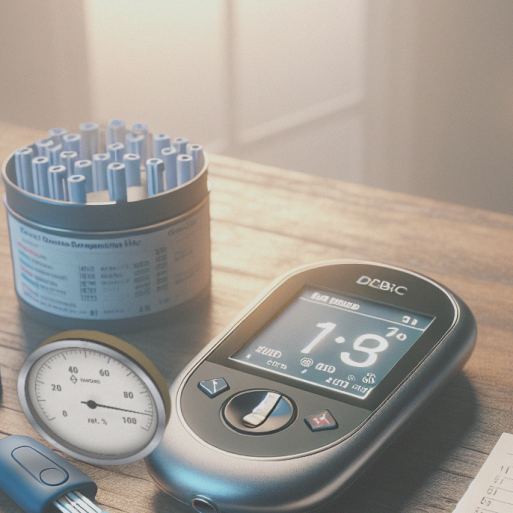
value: 90
